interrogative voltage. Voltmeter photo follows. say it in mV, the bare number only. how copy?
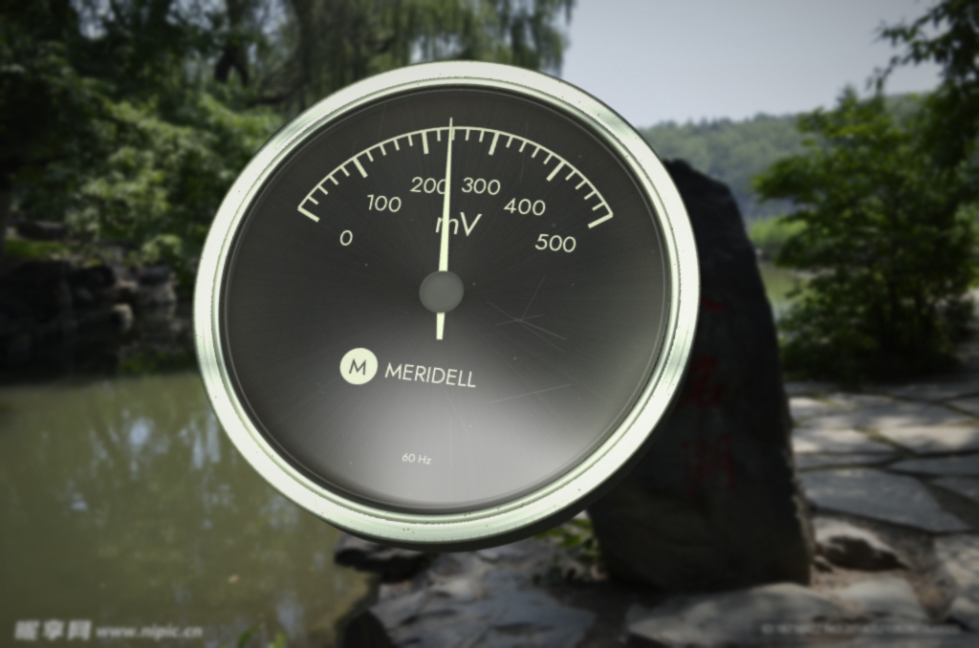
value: 240
